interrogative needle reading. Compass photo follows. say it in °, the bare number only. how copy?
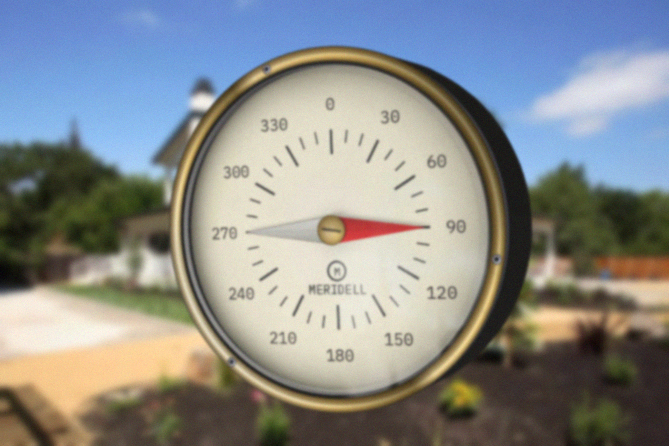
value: 90
